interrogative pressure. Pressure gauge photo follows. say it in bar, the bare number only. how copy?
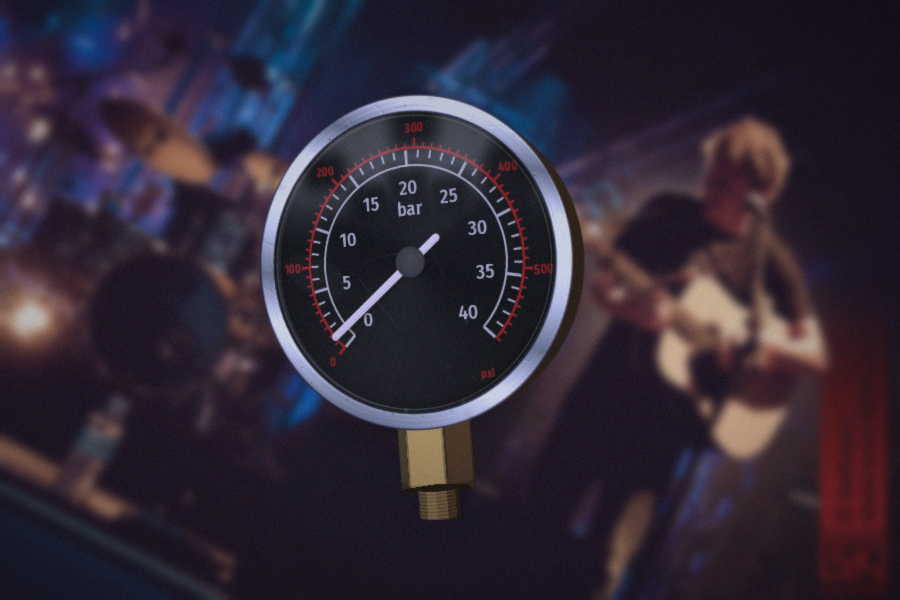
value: 1
